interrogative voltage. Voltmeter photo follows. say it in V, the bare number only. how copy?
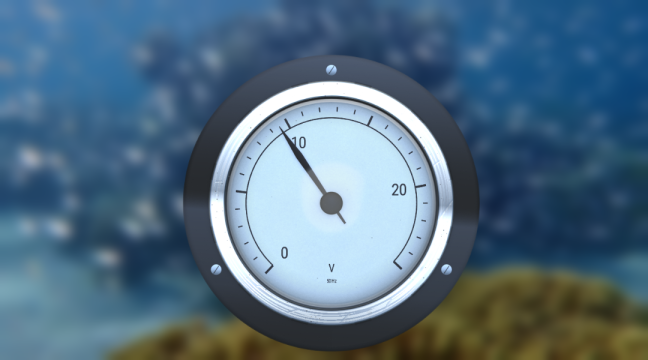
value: 9.5
